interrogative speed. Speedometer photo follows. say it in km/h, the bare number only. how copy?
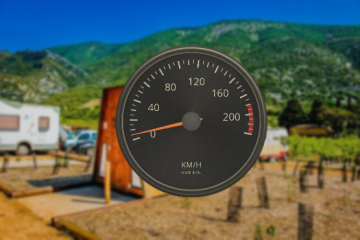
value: 5
